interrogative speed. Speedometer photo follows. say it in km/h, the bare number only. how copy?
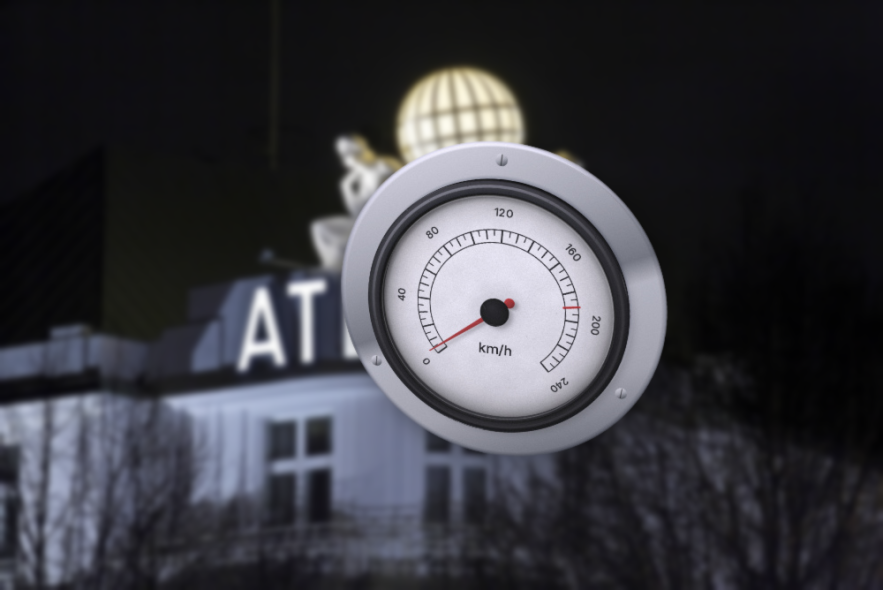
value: 5
